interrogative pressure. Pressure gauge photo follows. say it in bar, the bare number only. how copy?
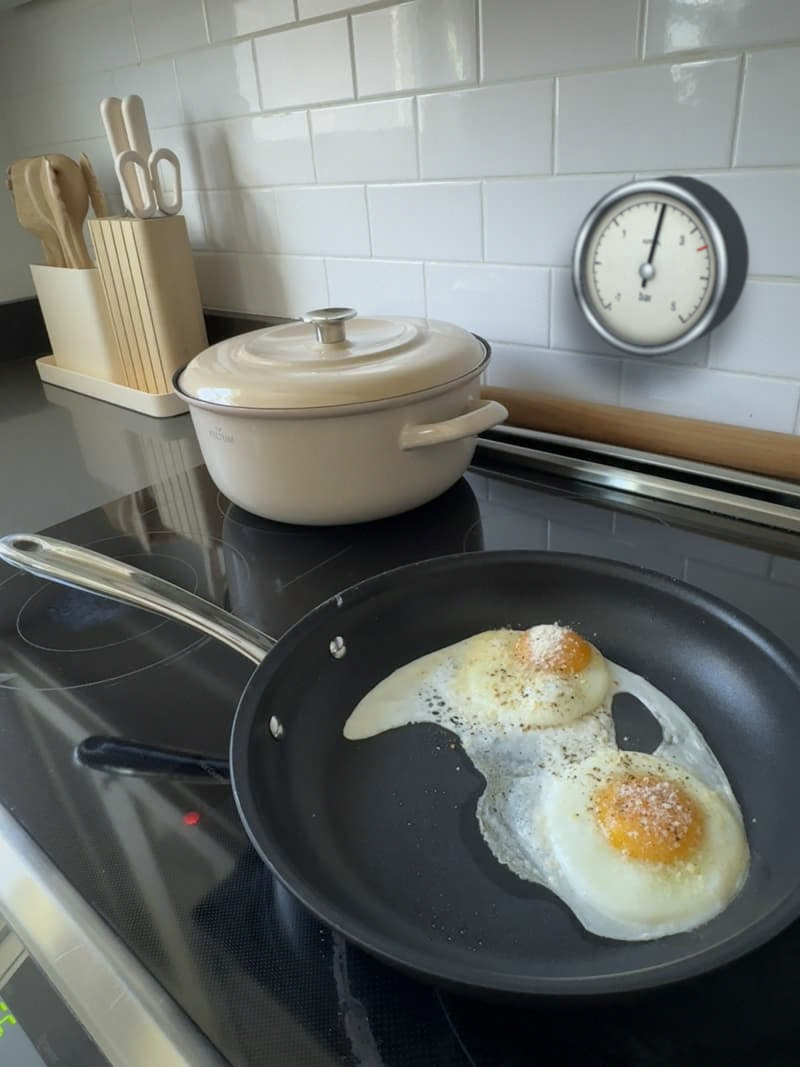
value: 2.2
